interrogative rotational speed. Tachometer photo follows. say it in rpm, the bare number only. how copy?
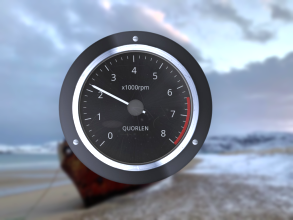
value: 2200
